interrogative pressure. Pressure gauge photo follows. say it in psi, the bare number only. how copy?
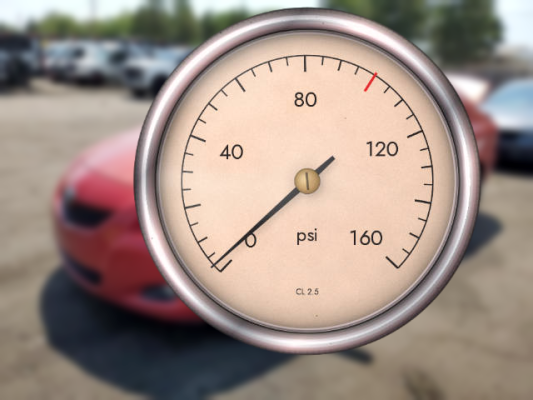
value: 2.5
